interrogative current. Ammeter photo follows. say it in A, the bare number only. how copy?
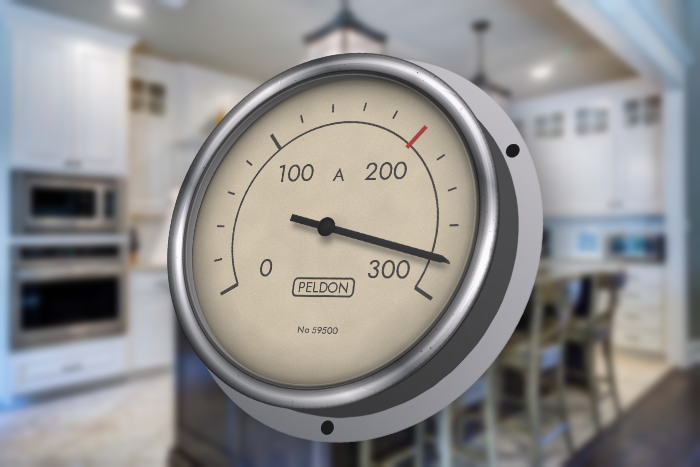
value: 280
